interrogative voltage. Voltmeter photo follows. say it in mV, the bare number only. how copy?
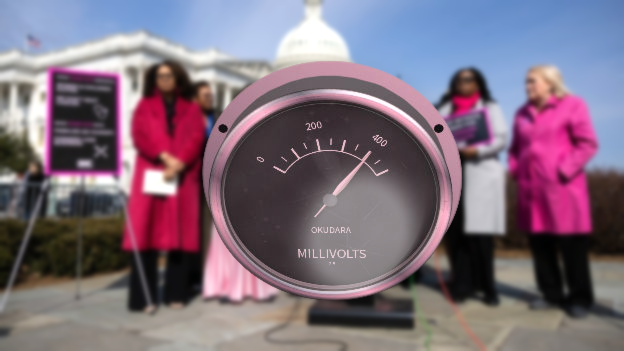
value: 400
